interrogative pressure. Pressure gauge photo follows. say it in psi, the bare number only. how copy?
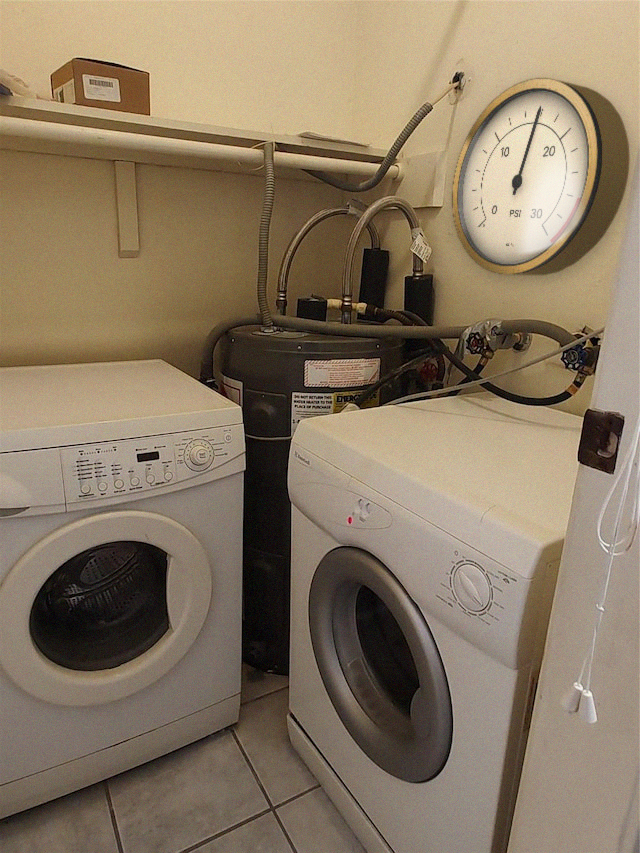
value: 16
